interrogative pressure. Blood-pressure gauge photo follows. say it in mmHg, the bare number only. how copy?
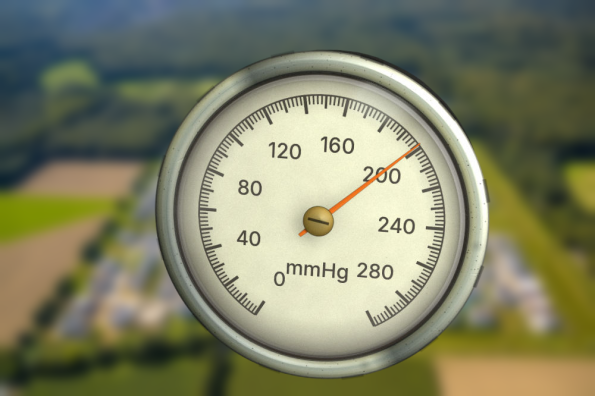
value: 198
